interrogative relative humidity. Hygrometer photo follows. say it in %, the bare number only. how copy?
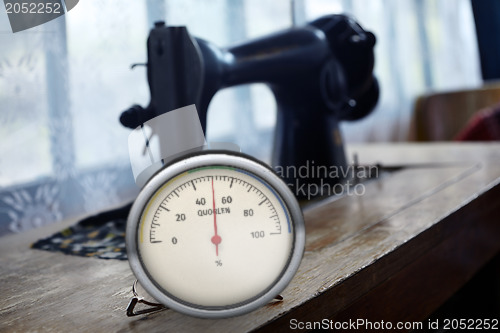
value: 50
